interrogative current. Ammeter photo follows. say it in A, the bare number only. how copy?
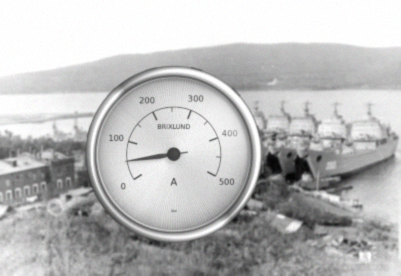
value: 50
